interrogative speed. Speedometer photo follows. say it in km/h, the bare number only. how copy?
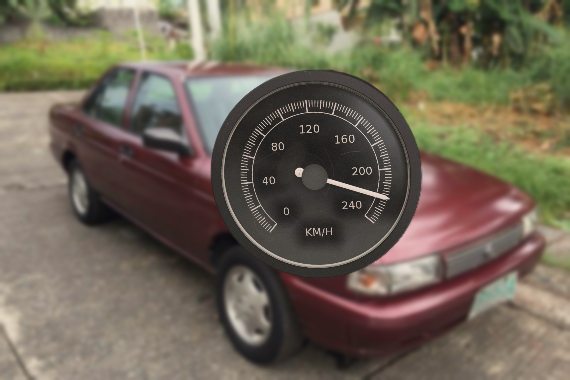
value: 220
